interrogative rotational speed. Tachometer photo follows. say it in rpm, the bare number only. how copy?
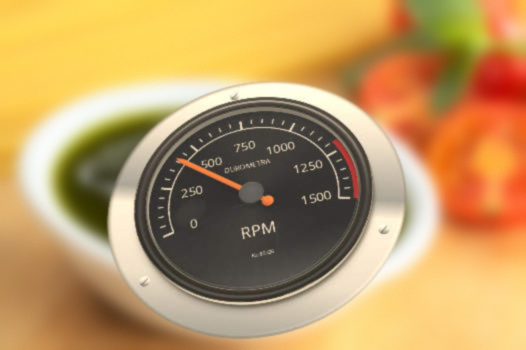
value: 400
